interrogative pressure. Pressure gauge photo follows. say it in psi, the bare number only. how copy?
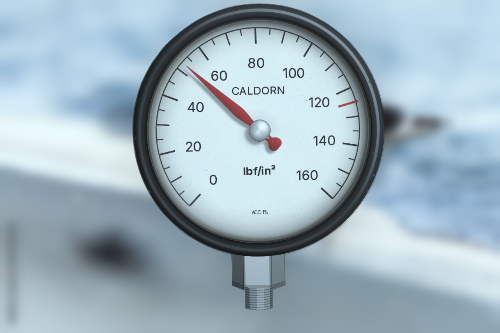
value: 52.5
